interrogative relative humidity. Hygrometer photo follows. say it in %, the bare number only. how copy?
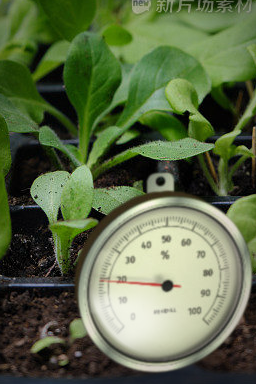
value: 20
